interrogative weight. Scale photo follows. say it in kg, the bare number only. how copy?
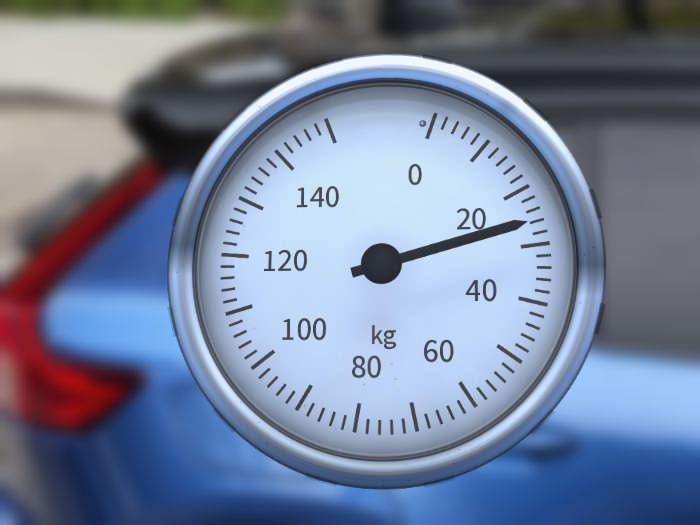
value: 26
